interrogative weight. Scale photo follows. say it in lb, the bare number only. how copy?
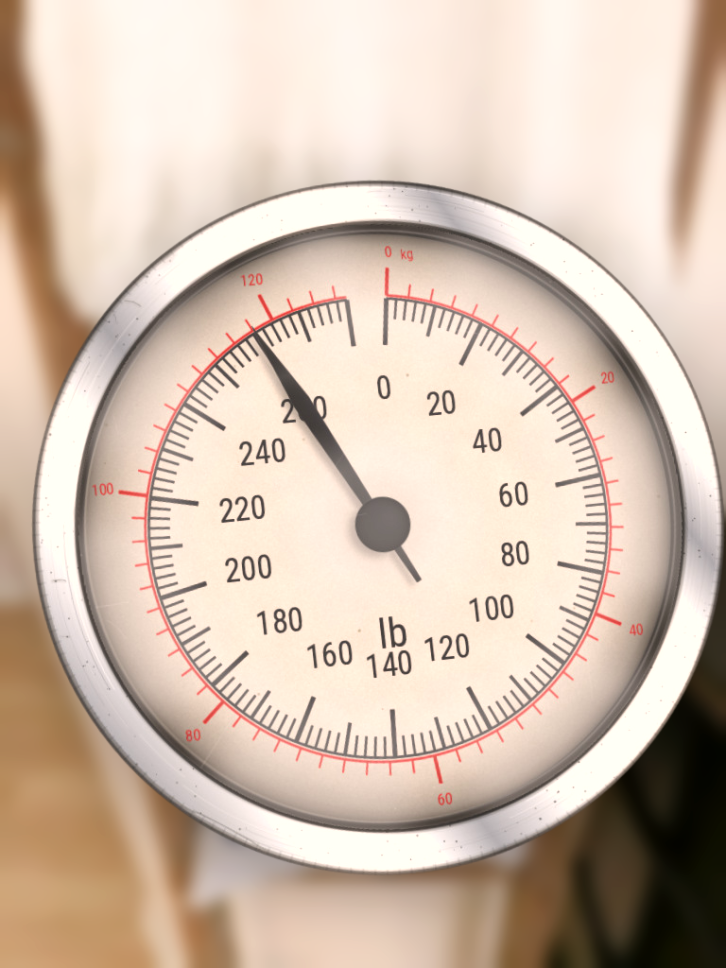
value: 260
